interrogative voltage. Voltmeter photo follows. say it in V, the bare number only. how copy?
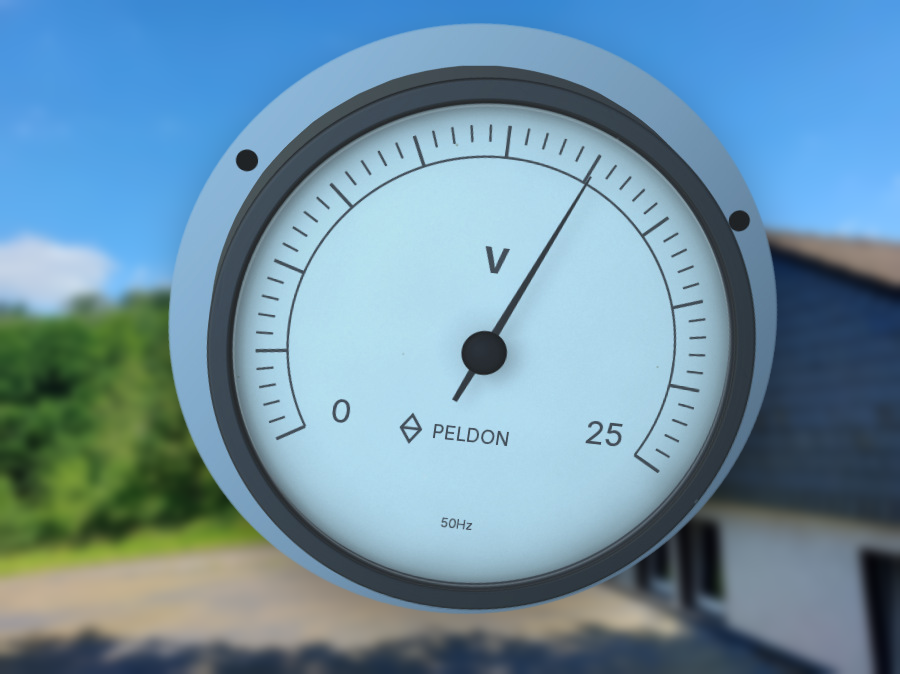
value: 15
